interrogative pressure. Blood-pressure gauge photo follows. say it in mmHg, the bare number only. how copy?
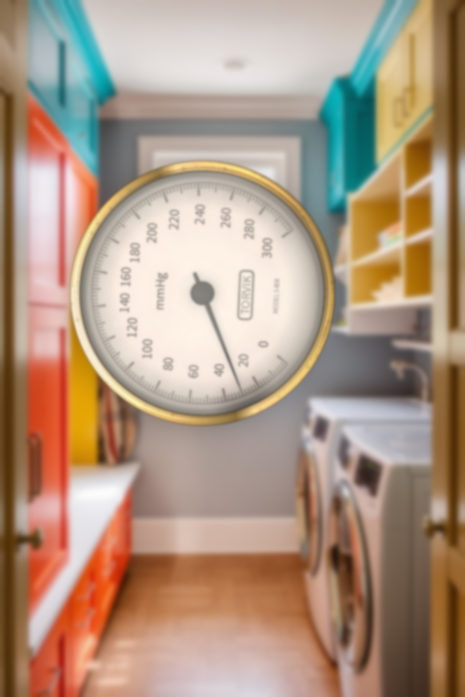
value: 30
